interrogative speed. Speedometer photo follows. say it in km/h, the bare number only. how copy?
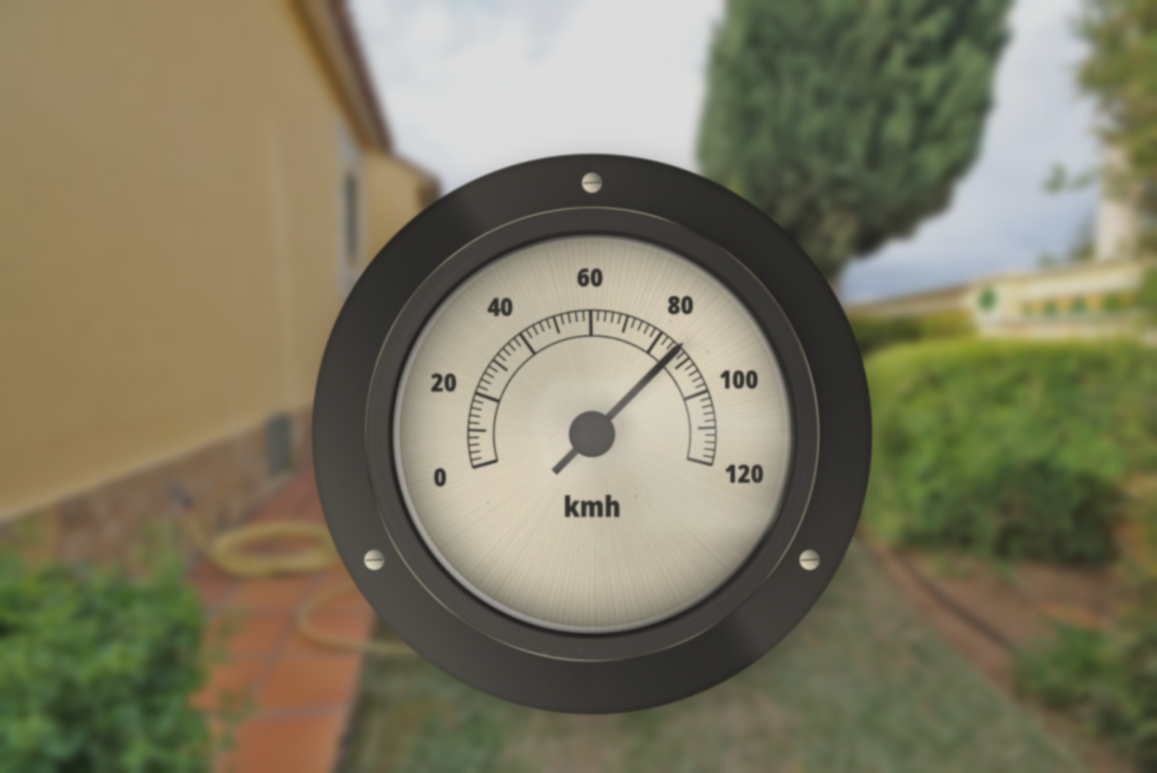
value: 86
